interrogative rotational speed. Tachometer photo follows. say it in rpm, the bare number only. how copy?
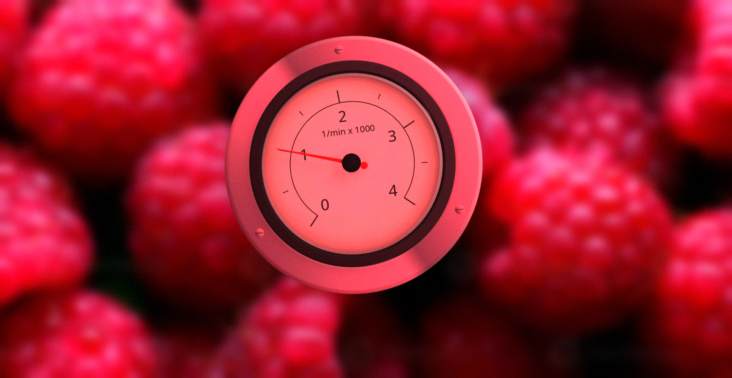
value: 1000
